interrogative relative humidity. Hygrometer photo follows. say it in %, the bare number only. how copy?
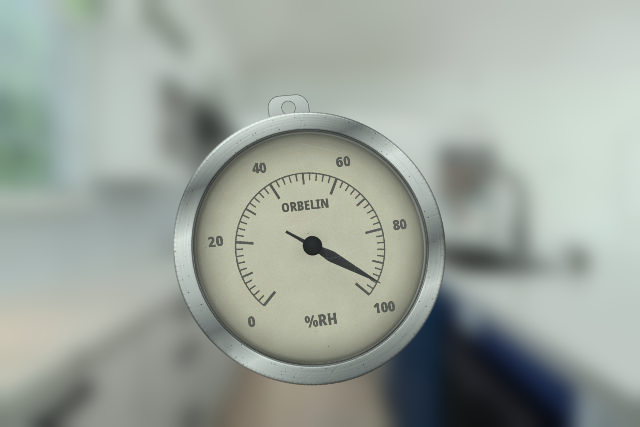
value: 96
